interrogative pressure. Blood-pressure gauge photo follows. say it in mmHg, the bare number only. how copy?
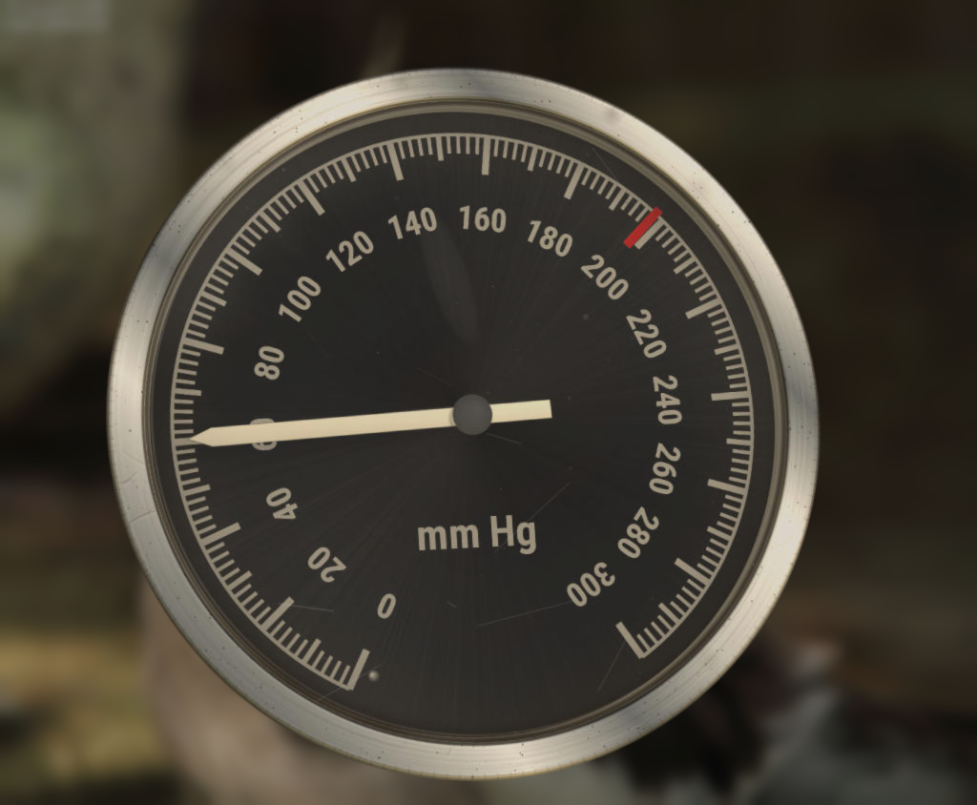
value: 60
